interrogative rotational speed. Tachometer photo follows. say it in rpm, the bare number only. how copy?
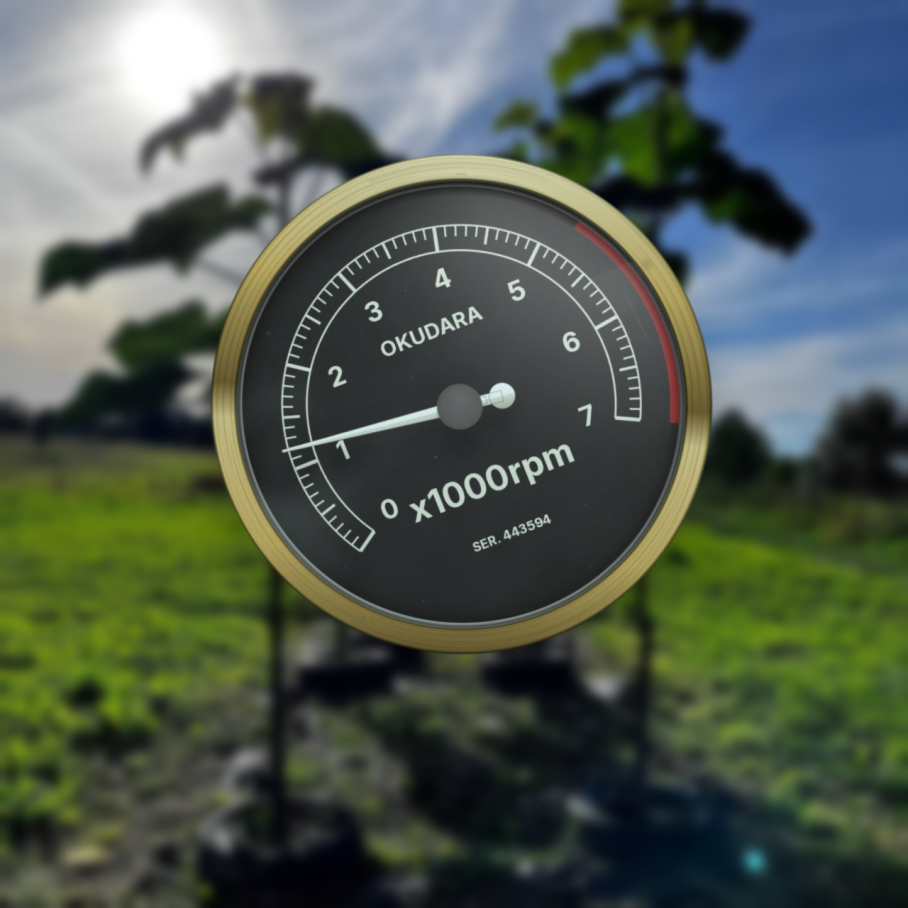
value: 1200
